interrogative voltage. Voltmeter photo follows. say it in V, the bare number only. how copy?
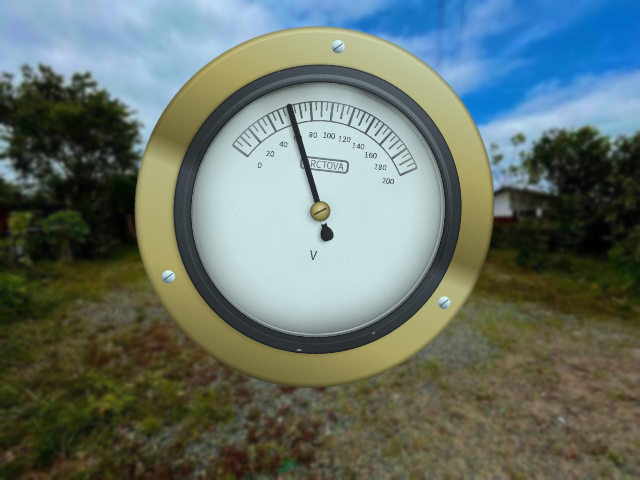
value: 60
